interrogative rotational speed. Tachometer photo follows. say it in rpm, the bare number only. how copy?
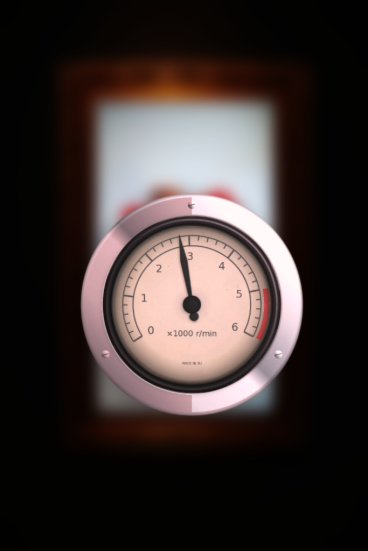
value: 2800
